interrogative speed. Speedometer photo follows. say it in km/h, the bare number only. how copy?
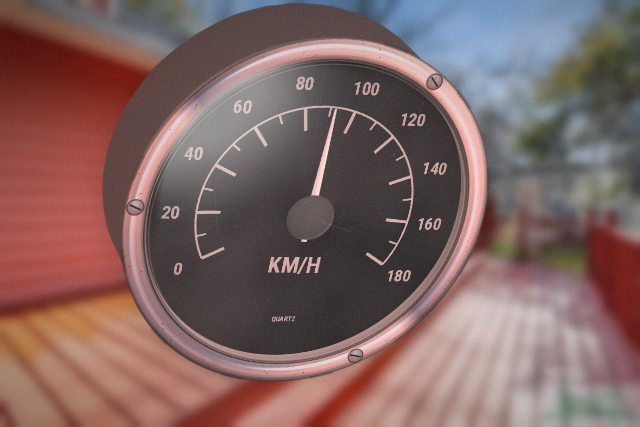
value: 90
